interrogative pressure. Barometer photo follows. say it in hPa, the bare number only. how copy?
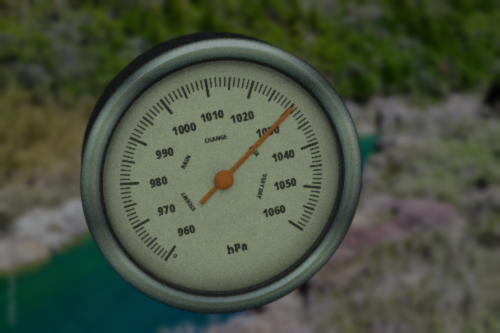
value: 1030
